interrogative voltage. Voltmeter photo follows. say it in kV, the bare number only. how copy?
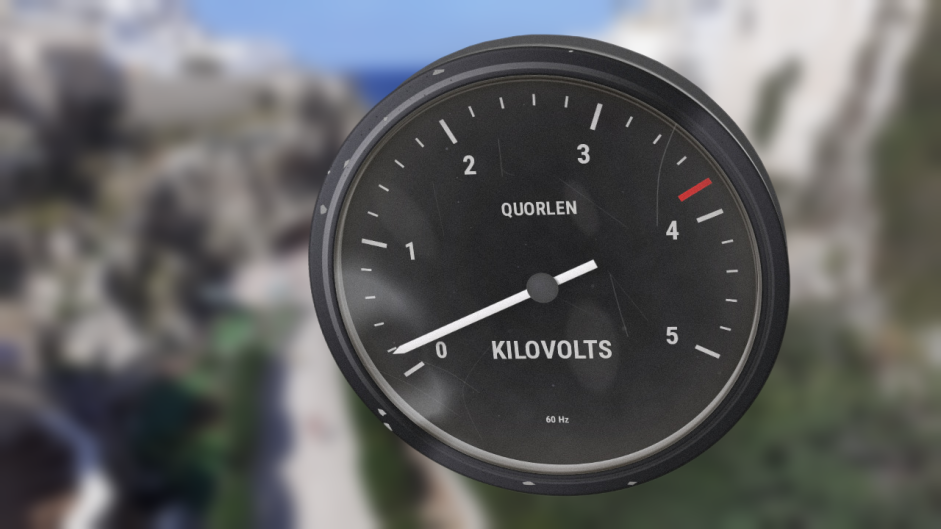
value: 0.2
